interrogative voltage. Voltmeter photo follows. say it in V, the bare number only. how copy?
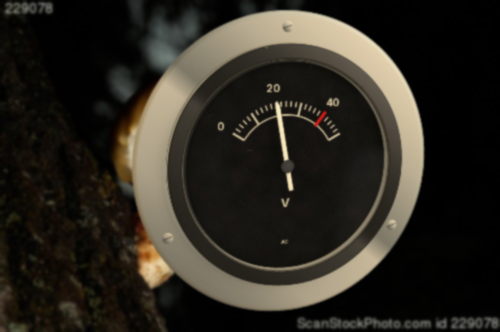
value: 20
